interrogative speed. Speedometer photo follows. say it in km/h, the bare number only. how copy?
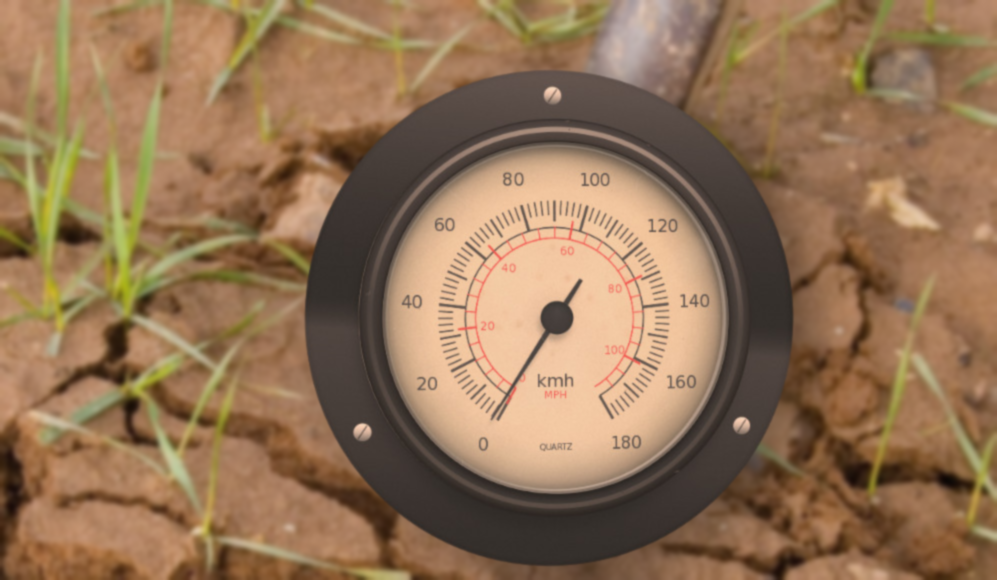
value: 2
